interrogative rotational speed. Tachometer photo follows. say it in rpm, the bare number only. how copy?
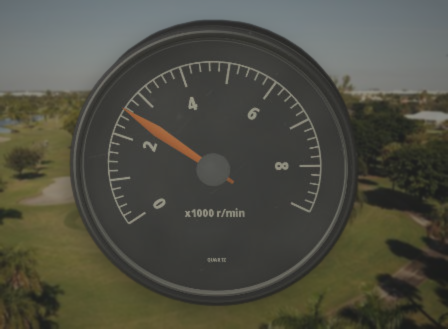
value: 2600
